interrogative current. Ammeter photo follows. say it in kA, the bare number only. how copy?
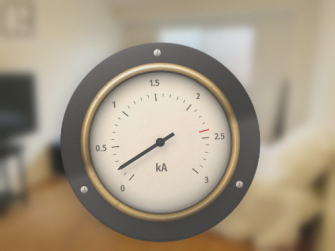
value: 0.2
